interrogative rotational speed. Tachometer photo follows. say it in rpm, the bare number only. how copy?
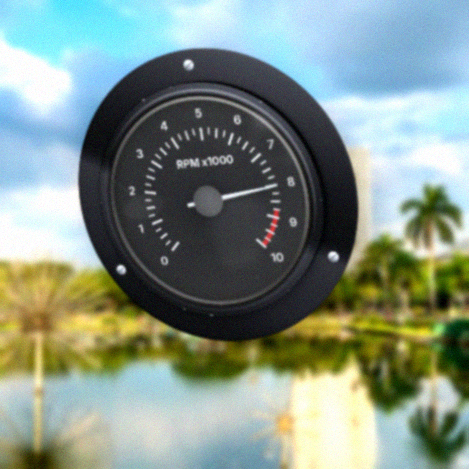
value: 8000
